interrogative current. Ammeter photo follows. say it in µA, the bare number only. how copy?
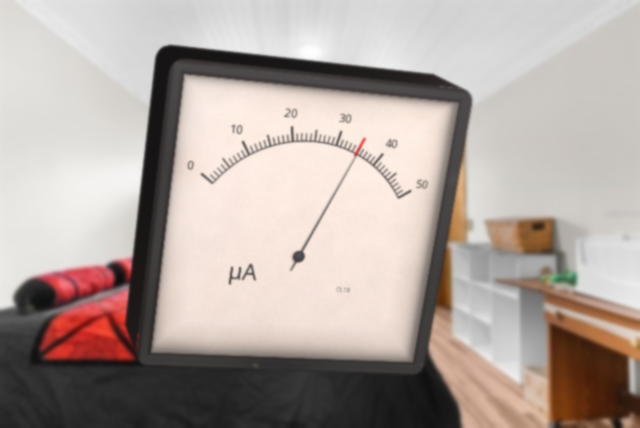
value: 35
